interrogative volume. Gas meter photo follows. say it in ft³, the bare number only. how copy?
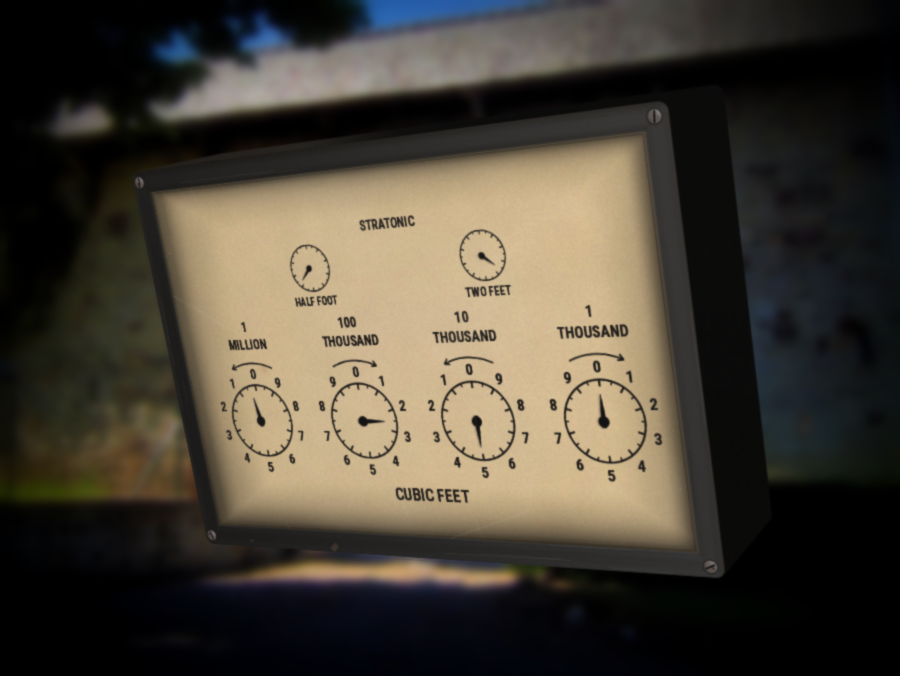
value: 25000
